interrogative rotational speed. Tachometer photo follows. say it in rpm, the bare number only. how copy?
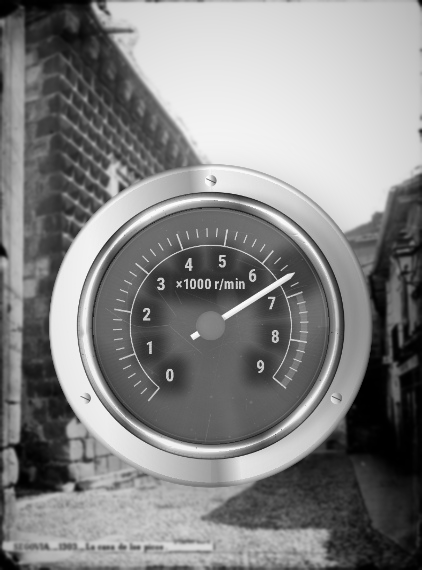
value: 6600
